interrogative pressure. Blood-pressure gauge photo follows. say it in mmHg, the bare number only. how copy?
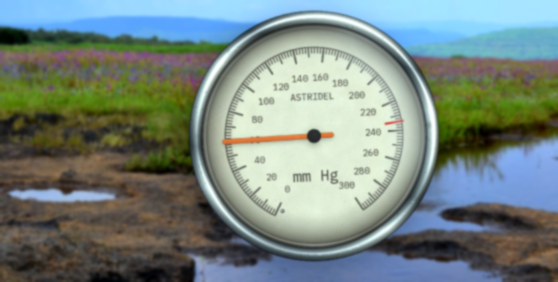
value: 60
